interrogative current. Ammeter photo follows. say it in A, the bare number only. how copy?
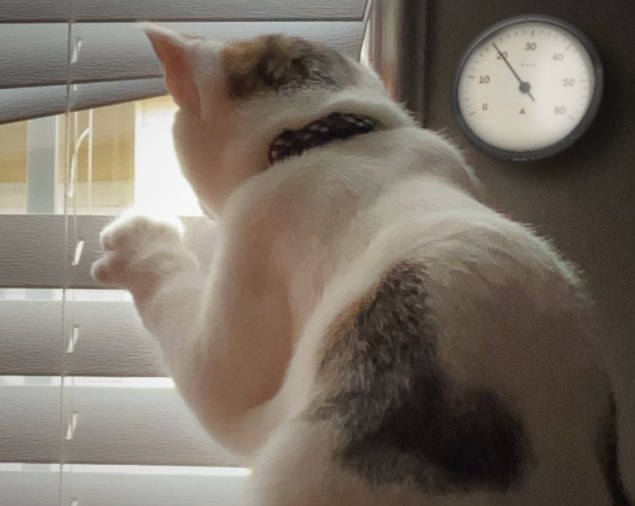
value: 20
